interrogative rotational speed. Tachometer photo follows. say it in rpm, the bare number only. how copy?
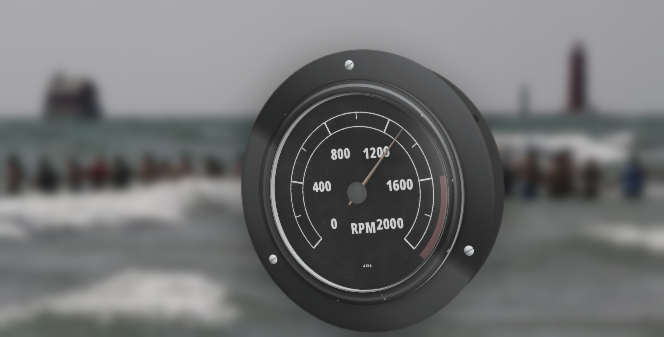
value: 1300
